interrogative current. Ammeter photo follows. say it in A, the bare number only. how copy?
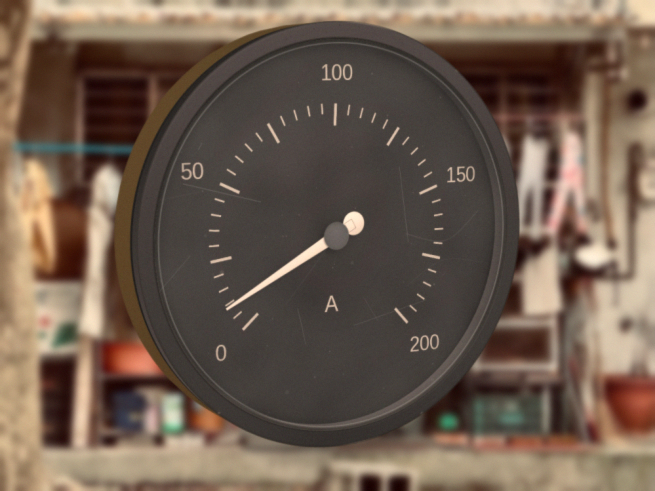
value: 10
